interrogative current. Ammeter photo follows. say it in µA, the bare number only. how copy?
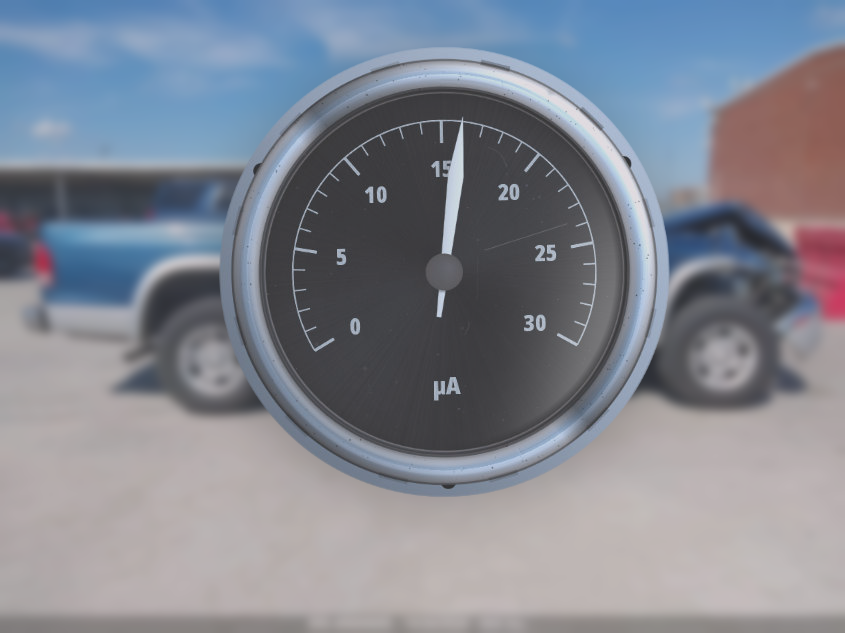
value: 16
